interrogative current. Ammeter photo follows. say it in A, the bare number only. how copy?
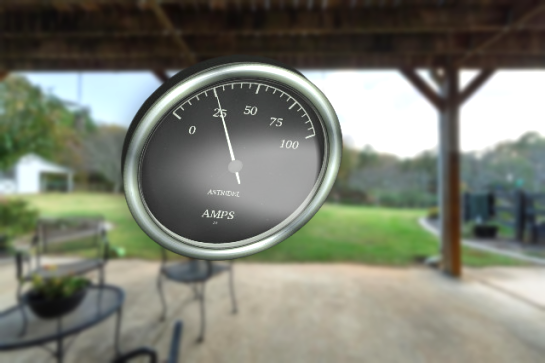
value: 25
